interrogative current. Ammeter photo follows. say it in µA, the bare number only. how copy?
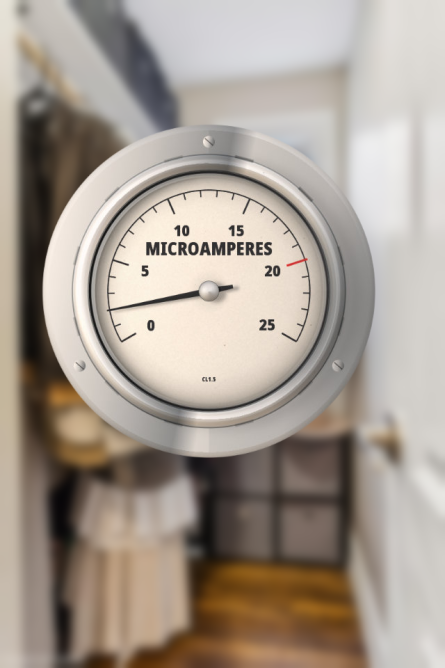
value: 2
